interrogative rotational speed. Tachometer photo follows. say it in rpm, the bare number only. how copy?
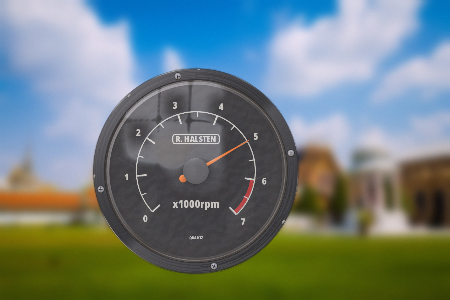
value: 5000
